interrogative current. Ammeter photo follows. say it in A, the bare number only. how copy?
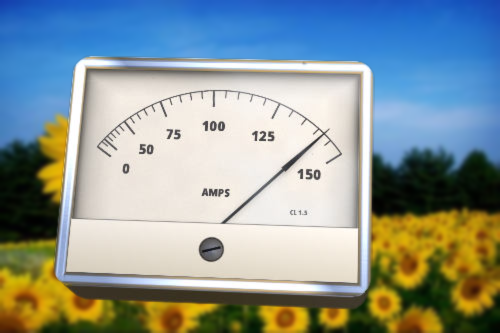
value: 142.5
